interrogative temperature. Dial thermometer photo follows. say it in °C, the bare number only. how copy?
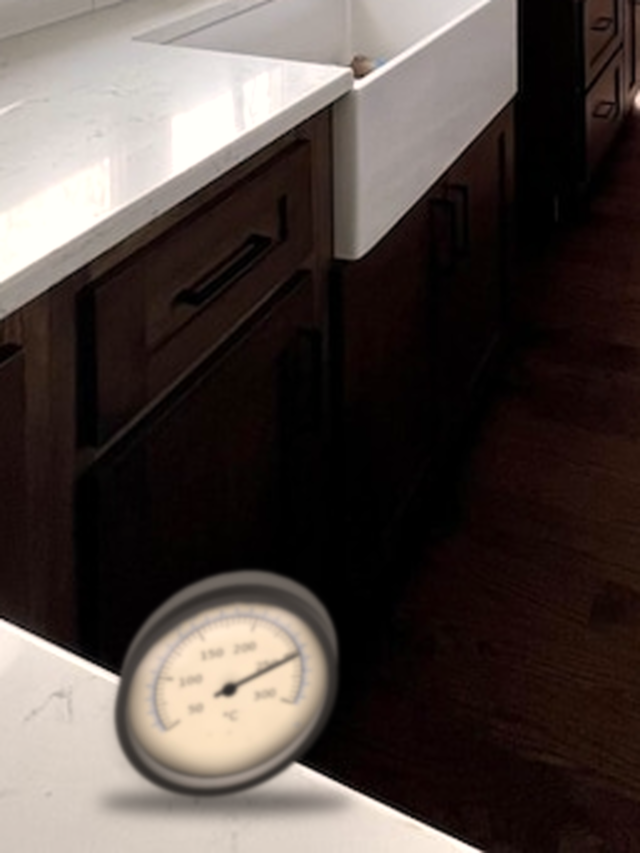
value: 250
